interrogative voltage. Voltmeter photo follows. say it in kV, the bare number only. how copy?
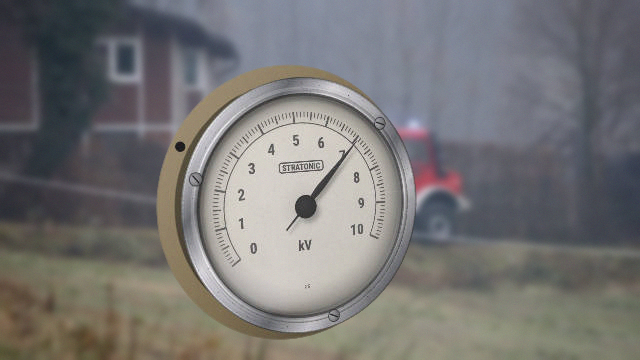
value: 7
